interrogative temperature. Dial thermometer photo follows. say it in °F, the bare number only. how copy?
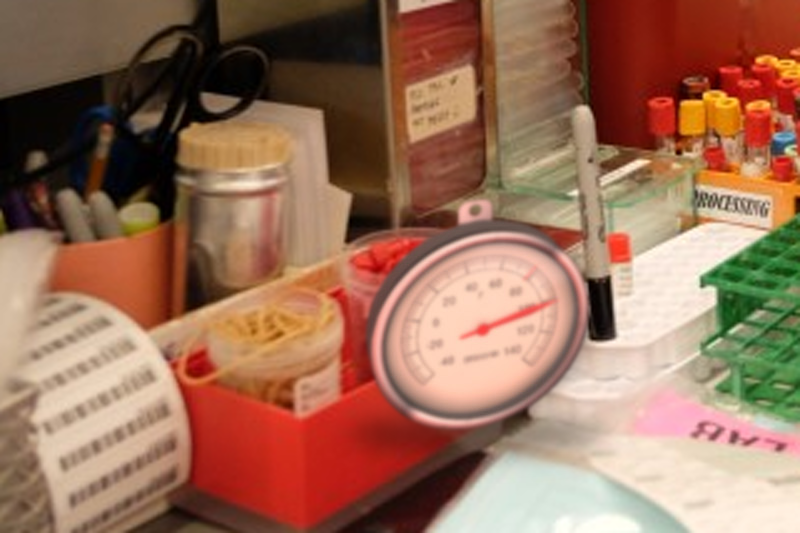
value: 100
